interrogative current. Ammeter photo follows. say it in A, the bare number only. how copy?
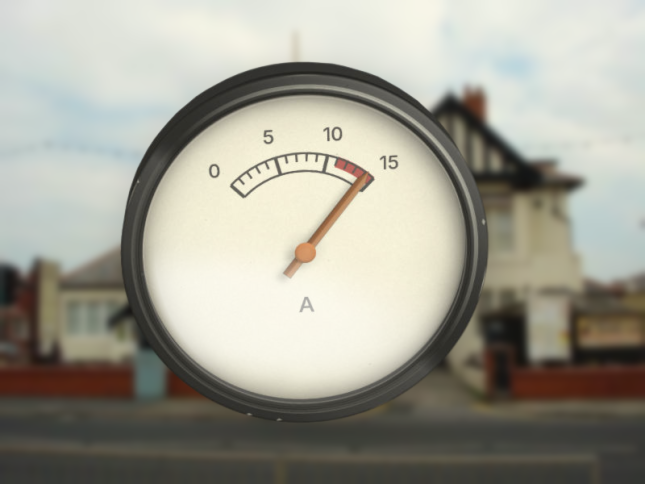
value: 14
